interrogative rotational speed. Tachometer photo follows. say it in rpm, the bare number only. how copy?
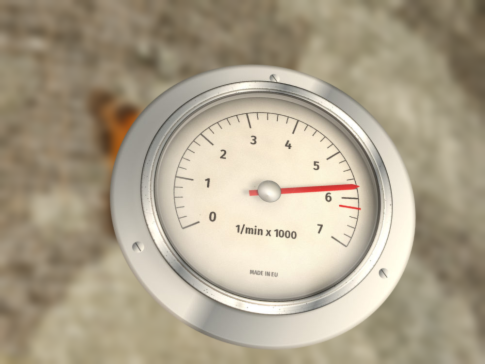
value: 5800
